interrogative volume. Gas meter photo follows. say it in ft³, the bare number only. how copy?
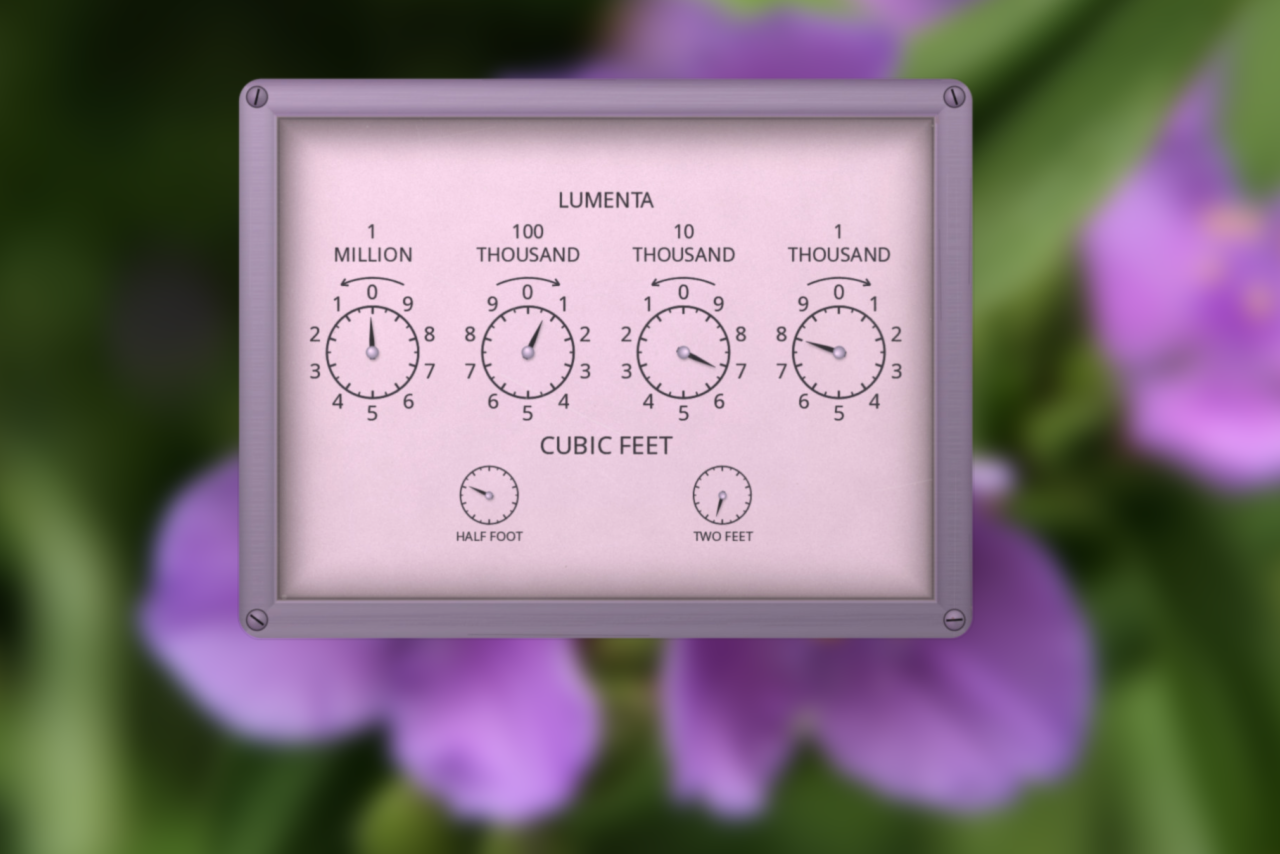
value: 6800
